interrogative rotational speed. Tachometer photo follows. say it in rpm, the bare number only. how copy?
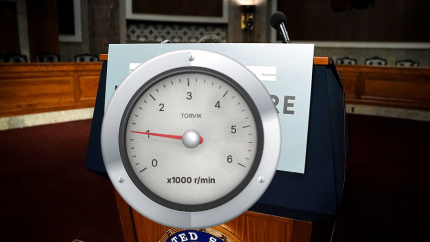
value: 1000
